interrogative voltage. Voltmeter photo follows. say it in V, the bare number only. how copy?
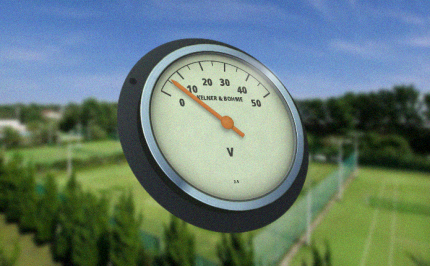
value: 5
